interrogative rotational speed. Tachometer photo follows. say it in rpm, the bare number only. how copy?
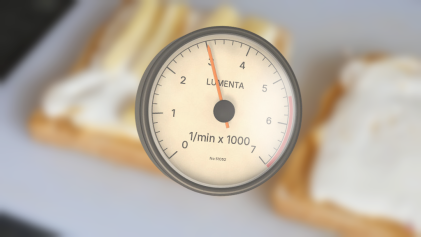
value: 3000
